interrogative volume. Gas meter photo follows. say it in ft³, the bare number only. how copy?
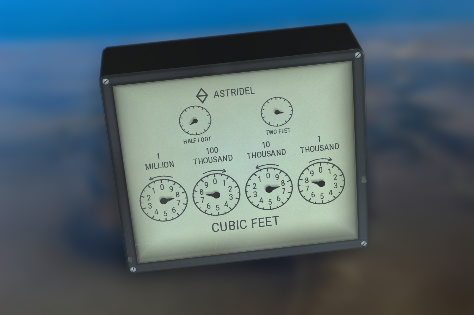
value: 777800
